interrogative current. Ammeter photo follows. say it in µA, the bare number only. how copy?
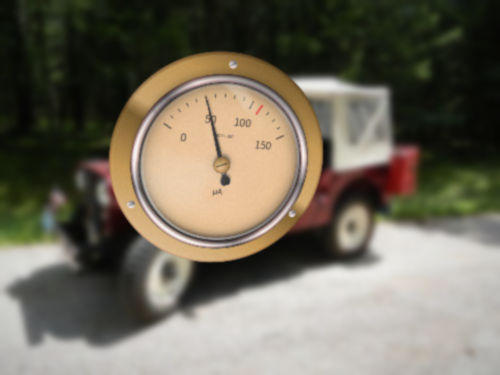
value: 50
